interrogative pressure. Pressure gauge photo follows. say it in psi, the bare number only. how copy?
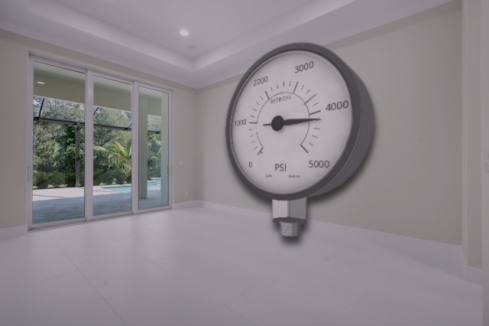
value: 4200
